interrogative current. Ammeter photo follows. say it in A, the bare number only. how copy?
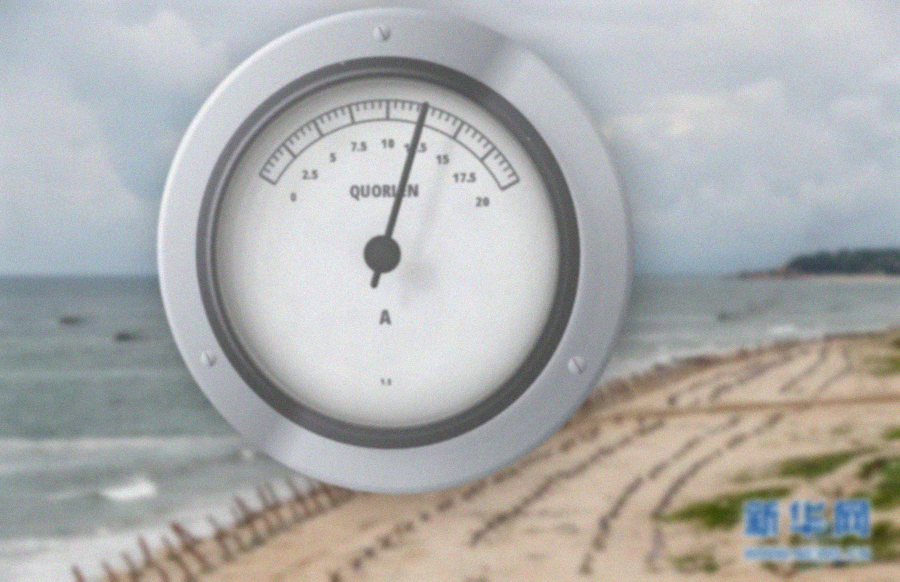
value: 12.5
